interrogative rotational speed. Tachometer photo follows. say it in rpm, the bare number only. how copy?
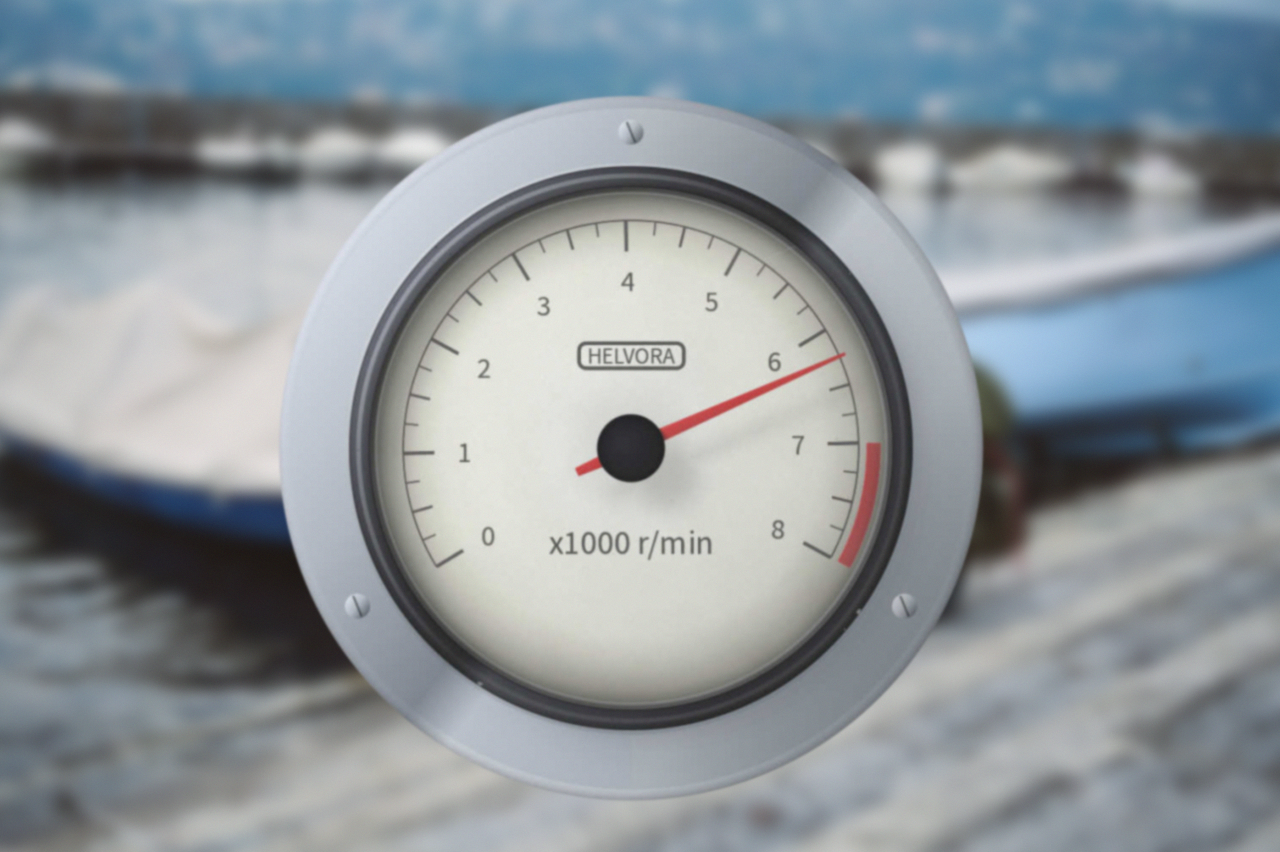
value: 6250
